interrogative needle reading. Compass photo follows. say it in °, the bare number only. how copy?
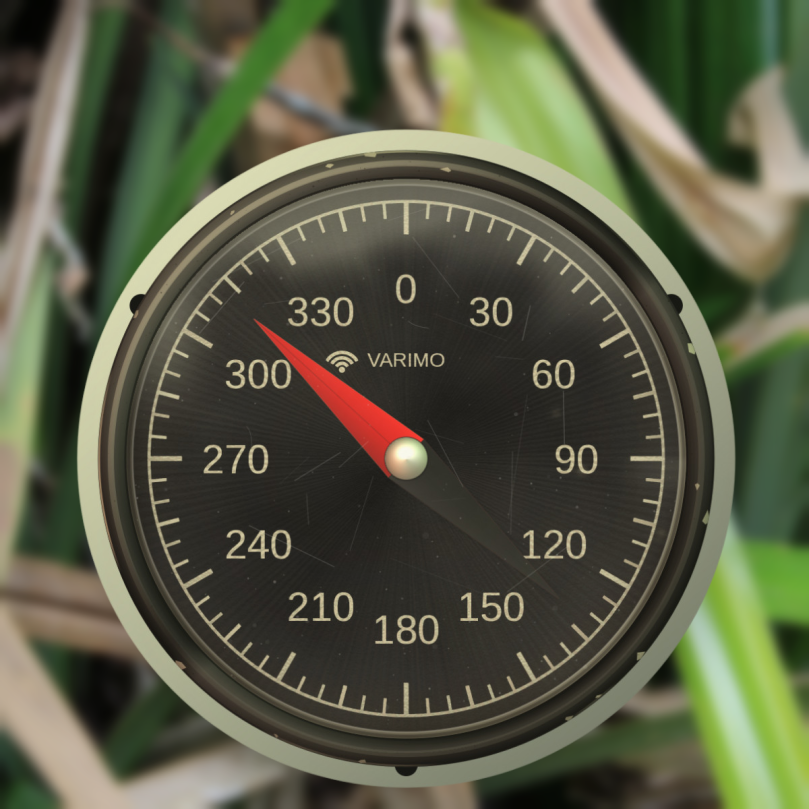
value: 312.5
